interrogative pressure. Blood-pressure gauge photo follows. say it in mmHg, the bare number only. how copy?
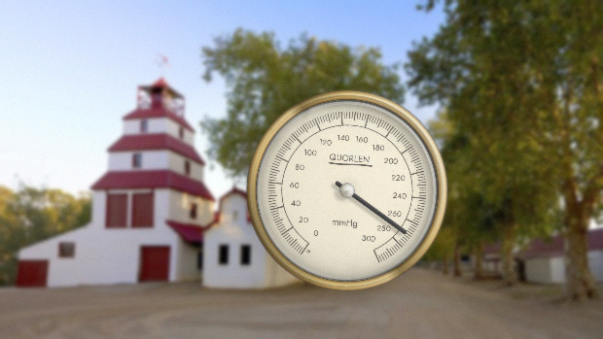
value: 270
